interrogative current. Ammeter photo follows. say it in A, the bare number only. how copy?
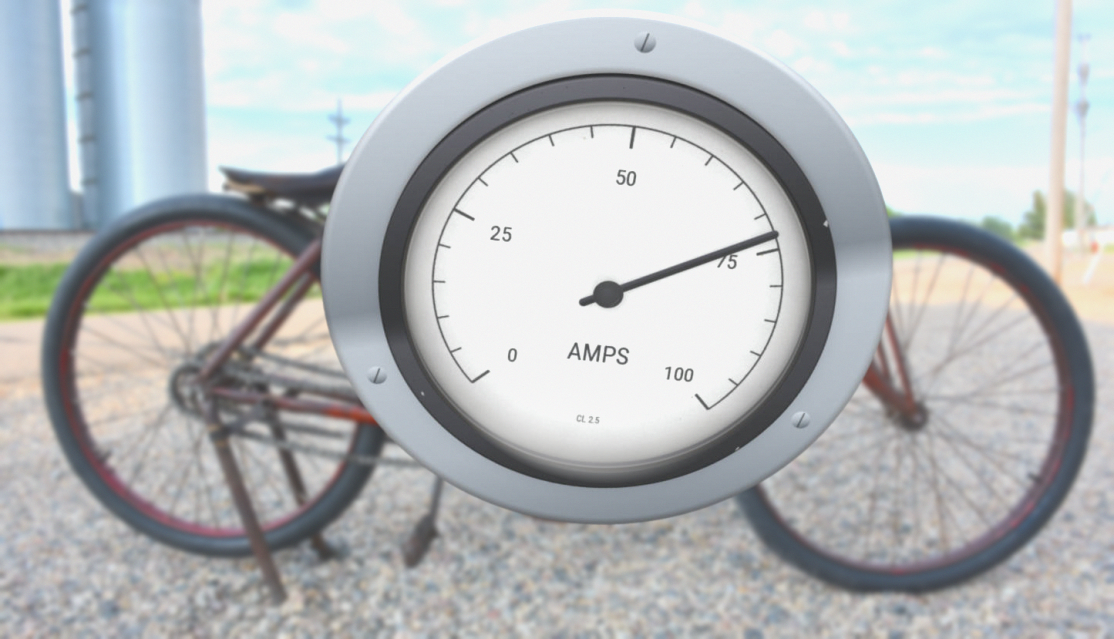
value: 72.5
